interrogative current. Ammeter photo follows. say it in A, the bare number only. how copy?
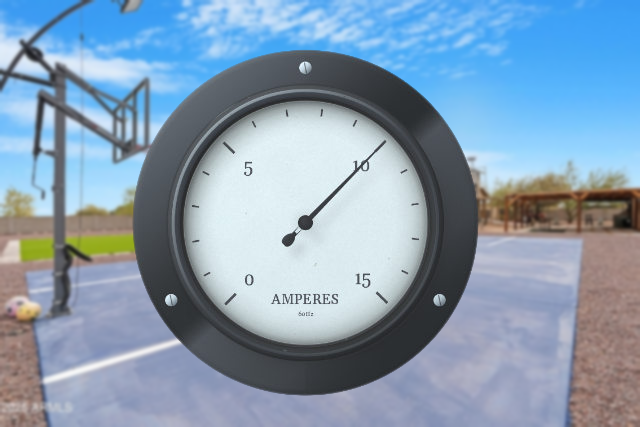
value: 10
